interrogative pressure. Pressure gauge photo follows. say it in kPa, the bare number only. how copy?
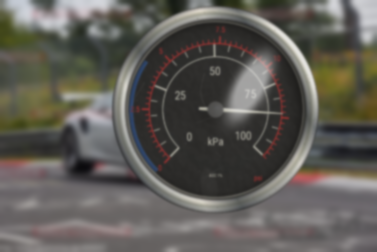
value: 85
